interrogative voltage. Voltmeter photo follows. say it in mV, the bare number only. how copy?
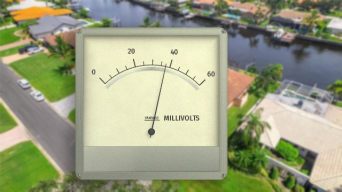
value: 37.5
